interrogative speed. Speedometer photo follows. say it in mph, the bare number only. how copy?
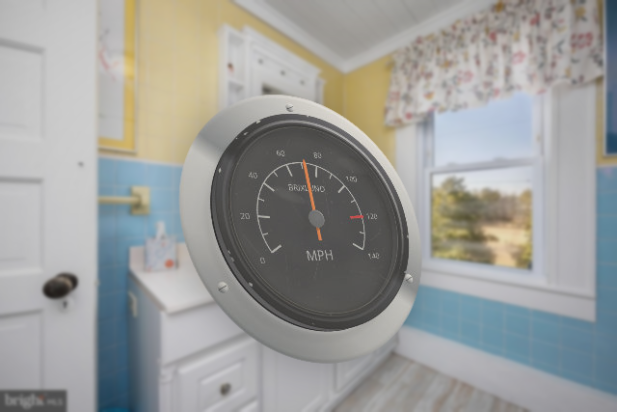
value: 70
